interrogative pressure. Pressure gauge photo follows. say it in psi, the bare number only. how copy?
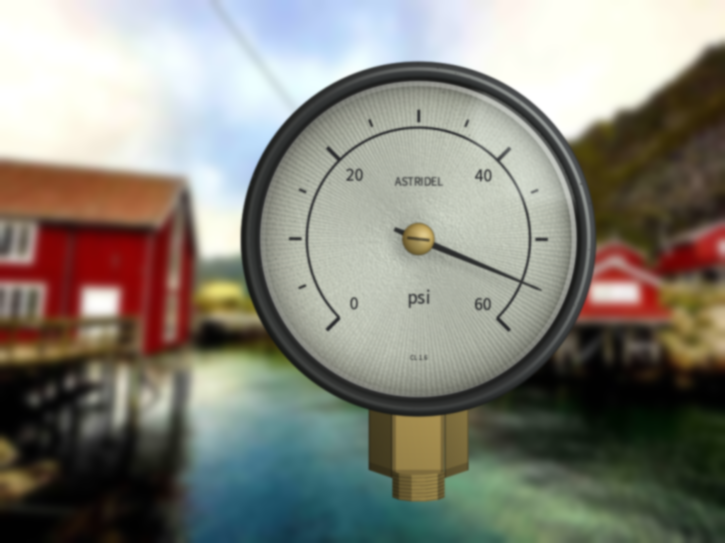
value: 55
